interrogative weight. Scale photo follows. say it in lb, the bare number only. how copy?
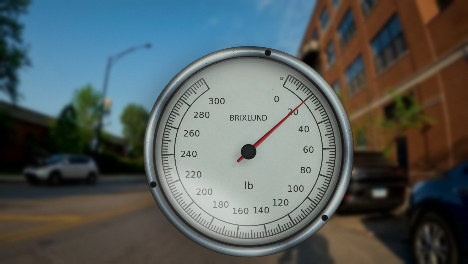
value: 20
